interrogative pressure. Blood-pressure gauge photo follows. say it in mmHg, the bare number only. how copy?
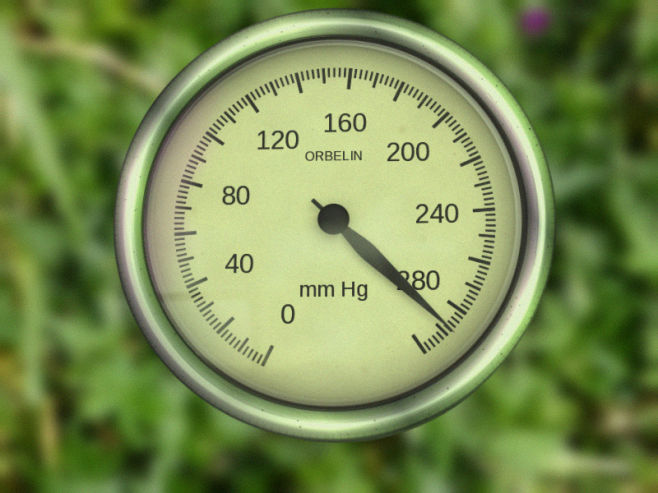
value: 288
